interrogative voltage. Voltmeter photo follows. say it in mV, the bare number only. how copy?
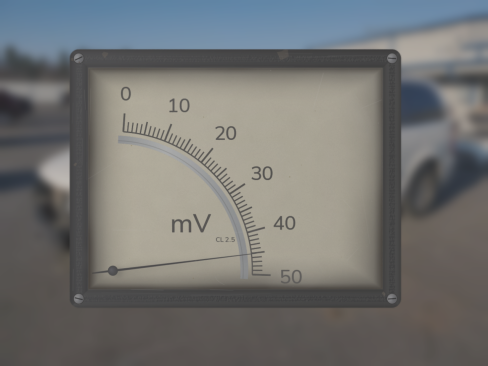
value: 45
